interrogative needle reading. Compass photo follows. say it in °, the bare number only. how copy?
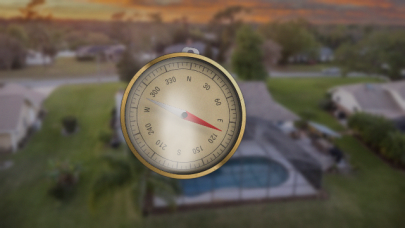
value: 105
